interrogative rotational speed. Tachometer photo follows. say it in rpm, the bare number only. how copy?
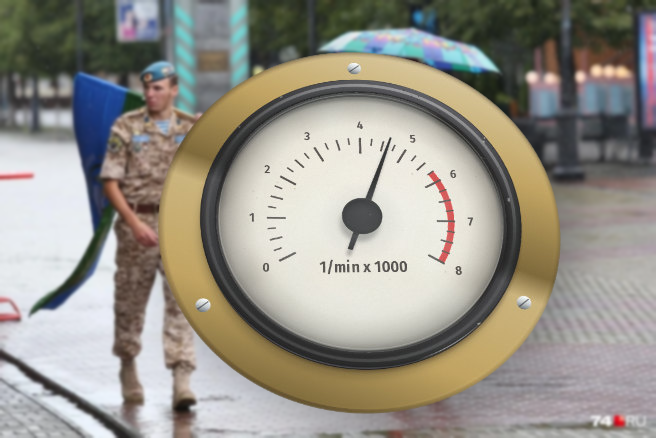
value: 4625
